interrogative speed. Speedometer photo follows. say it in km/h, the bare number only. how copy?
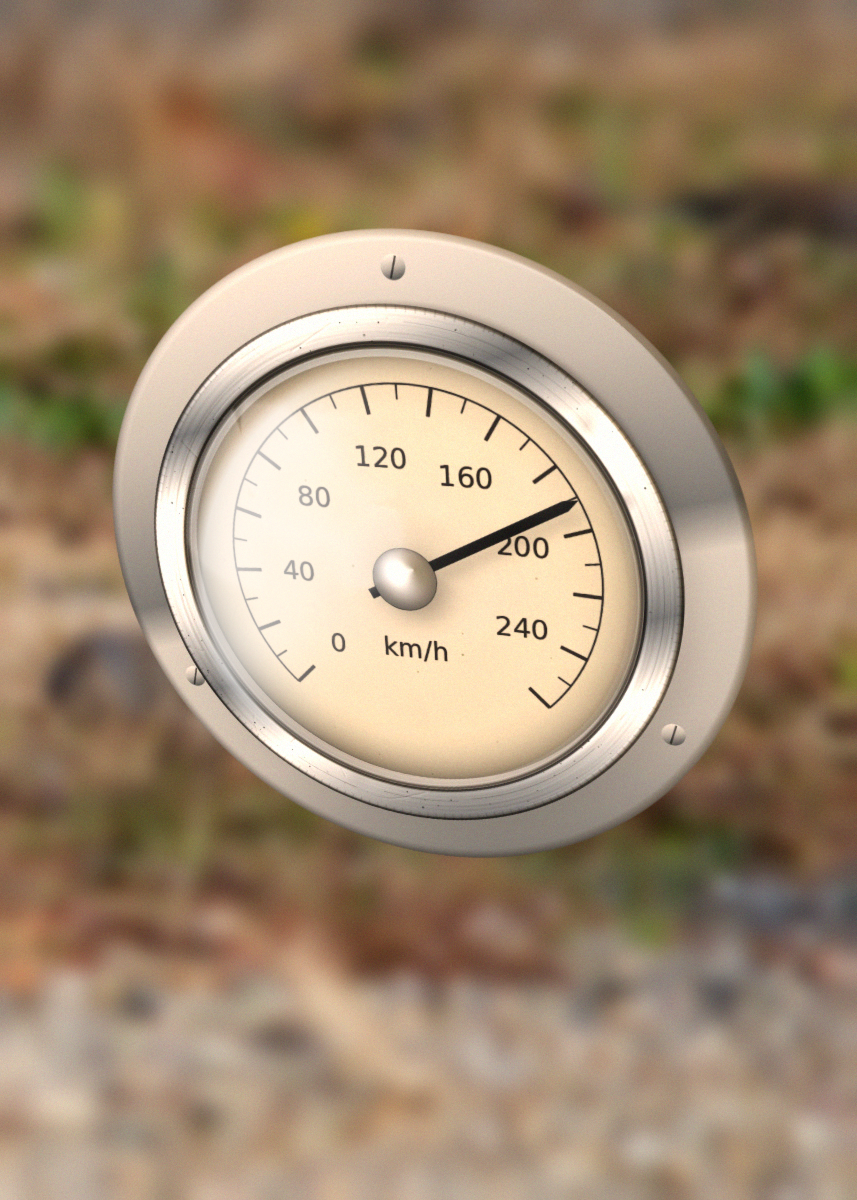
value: 190
